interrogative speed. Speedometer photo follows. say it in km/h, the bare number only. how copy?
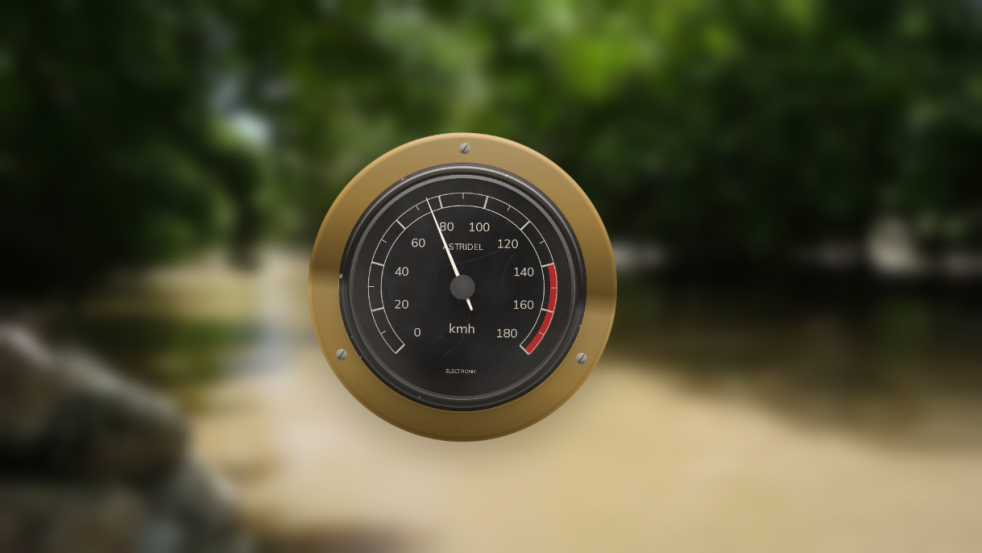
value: 75
